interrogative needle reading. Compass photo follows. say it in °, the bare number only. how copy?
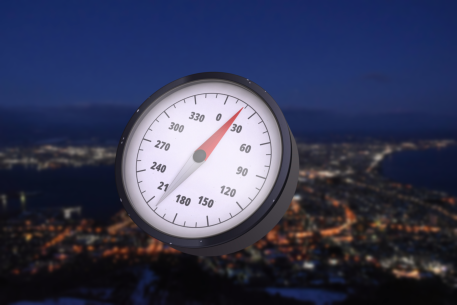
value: 20
